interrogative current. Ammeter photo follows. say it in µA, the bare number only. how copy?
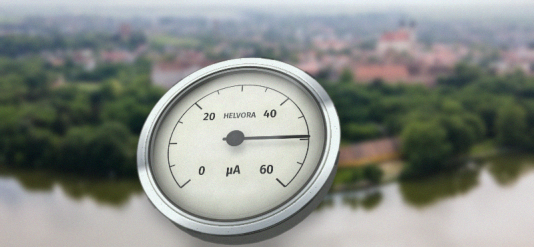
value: 50
